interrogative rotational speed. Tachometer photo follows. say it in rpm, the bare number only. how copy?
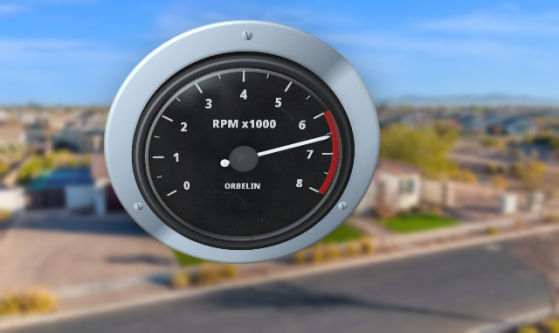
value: 6500
